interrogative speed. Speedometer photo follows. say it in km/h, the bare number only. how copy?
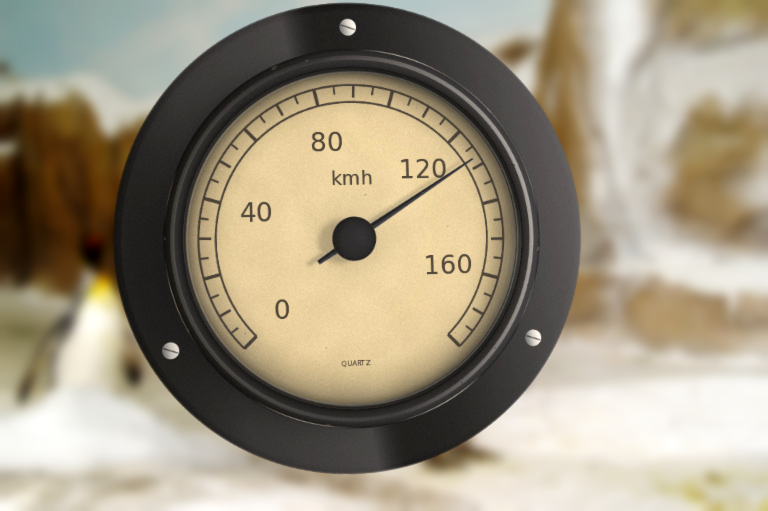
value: 127.5
